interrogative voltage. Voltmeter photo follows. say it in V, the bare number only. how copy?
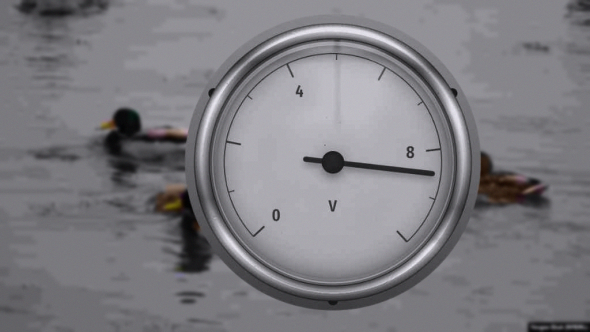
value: 8.5
